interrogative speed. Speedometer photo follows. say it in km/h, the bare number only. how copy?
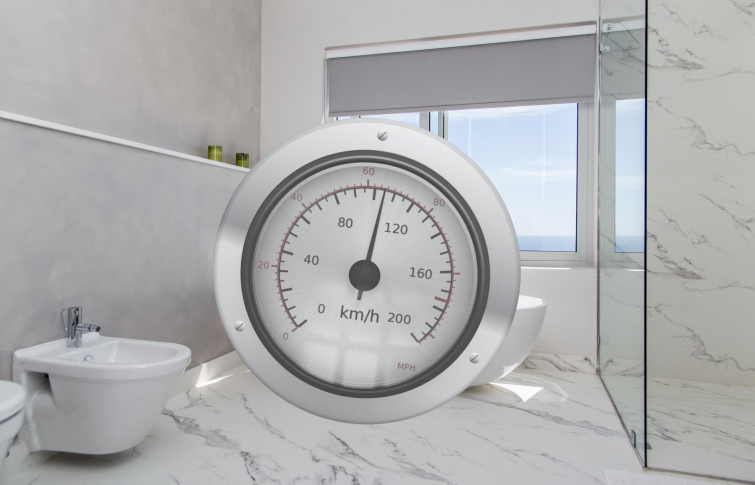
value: 105
